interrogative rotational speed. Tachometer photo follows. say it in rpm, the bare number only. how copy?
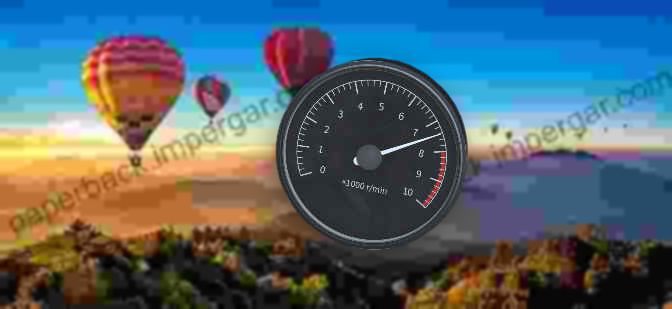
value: 7400
